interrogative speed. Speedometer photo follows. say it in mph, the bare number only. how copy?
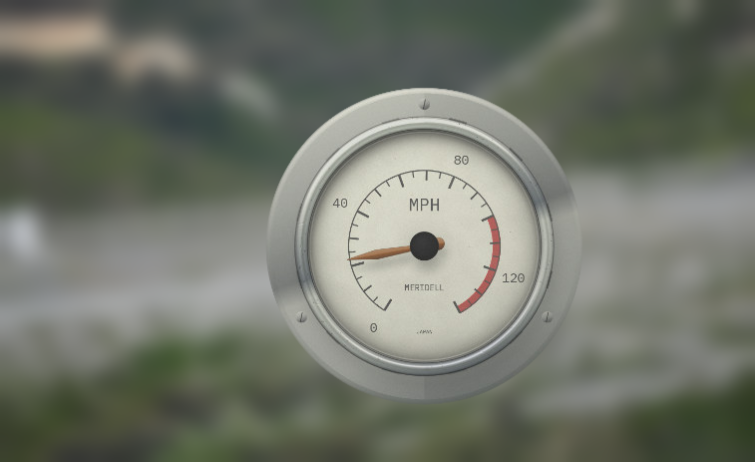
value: 22.5
